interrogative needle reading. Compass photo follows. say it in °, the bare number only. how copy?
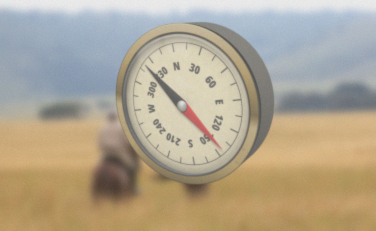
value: 142.5
